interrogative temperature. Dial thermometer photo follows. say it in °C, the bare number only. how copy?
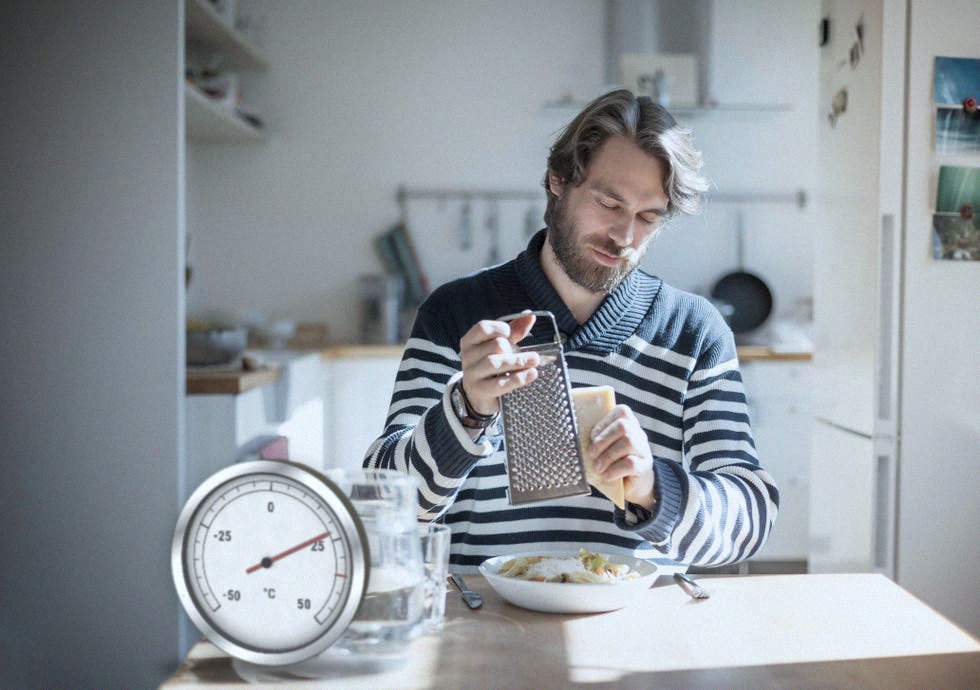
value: 22.5
